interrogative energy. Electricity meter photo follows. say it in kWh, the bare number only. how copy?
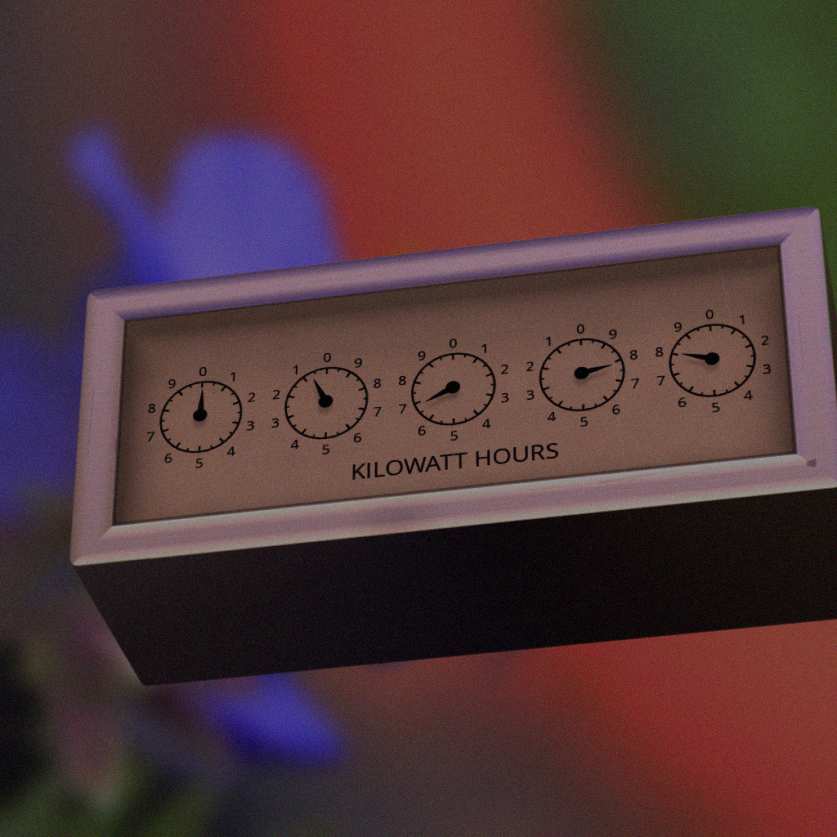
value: 678
